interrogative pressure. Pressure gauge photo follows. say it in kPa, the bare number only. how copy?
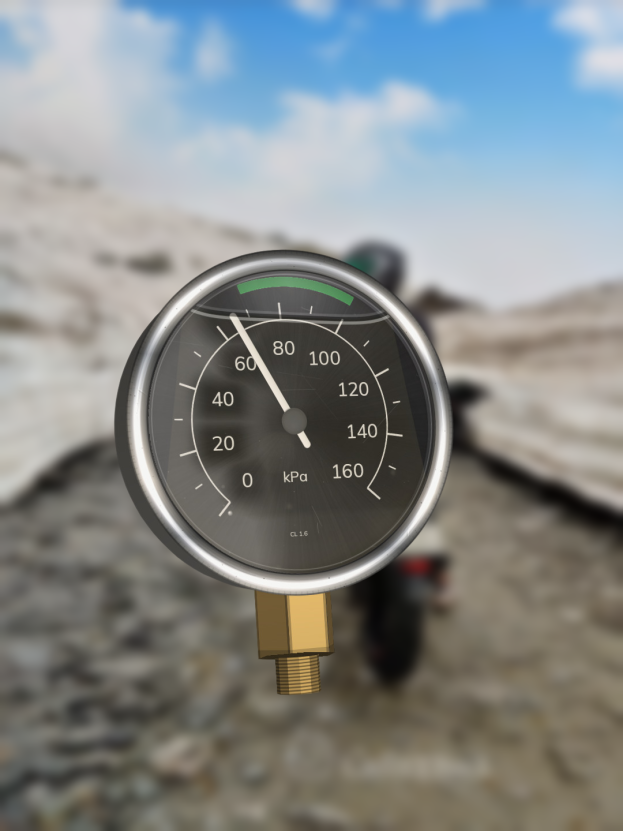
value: 65
